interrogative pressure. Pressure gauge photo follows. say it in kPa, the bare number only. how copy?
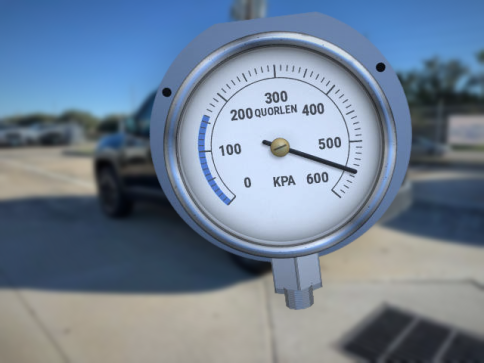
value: 550
